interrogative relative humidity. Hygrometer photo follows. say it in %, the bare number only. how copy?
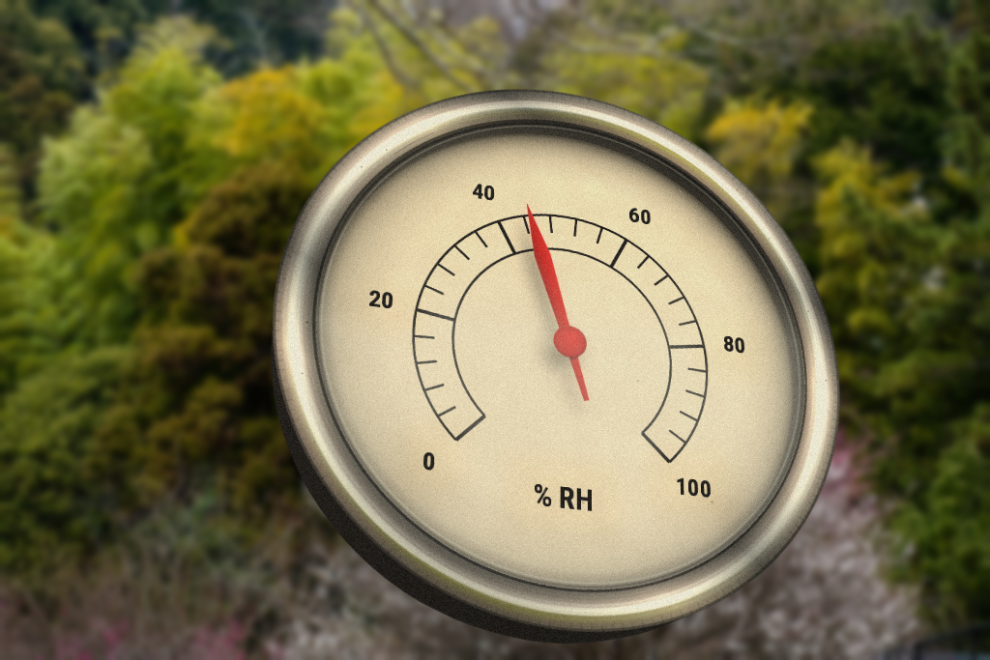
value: 44
